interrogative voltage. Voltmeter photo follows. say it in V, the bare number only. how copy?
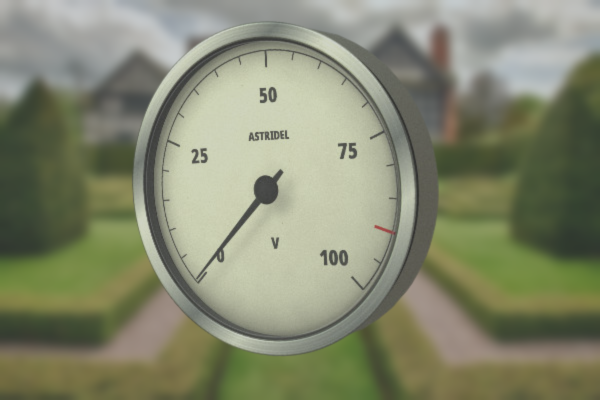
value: 0
